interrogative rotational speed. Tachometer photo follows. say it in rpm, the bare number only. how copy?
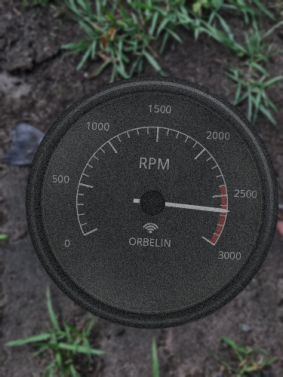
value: 2650
